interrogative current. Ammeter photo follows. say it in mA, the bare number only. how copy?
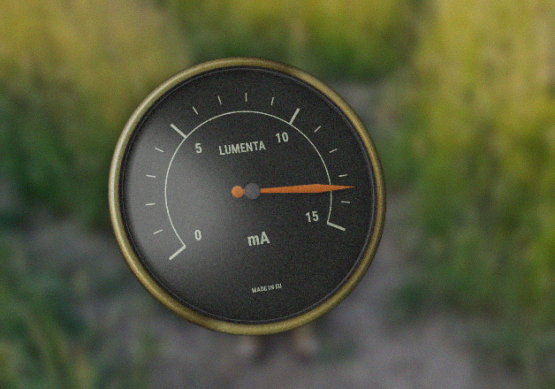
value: 13.5
